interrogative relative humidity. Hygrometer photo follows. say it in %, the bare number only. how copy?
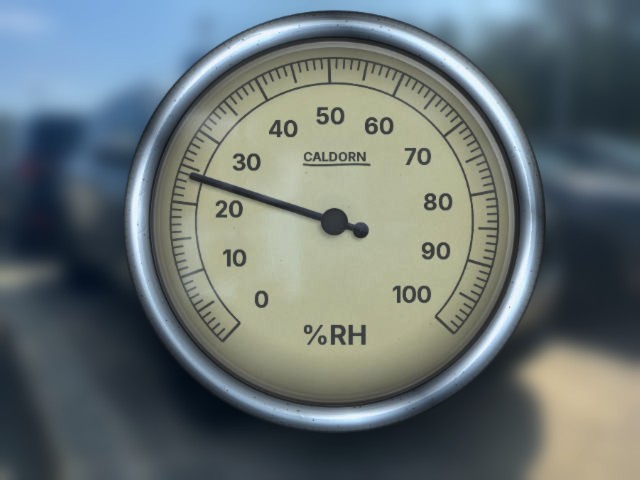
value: 24
